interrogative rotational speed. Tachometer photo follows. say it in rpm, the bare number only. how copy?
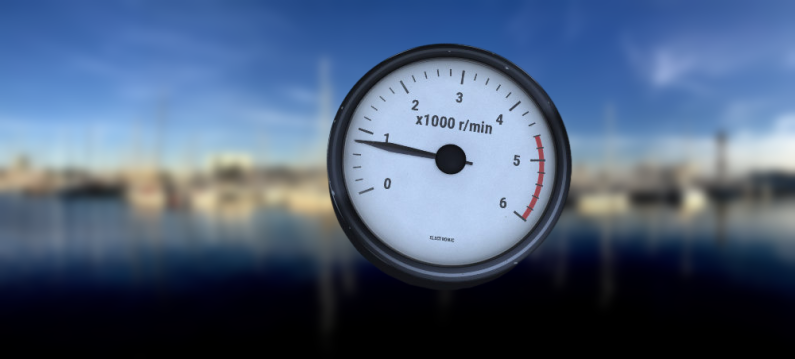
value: 800
